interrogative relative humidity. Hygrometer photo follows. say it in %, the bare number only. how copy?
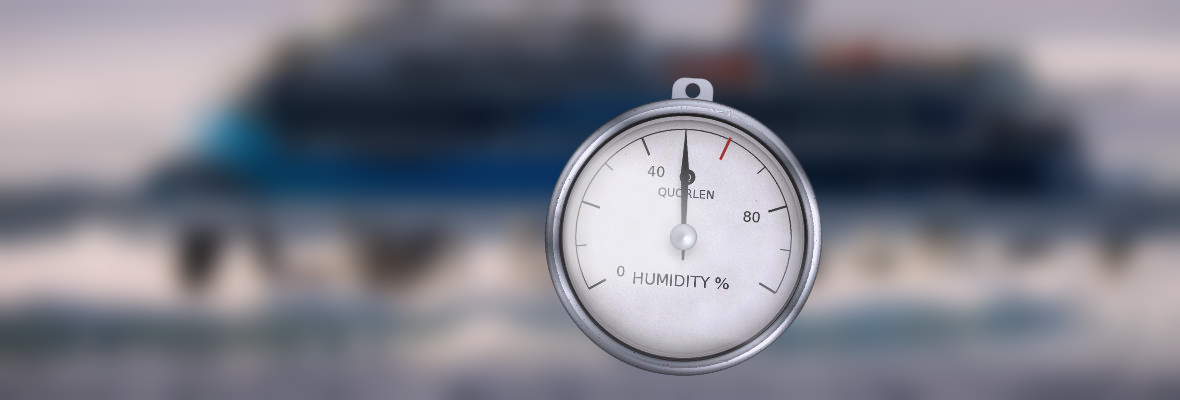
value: 50
